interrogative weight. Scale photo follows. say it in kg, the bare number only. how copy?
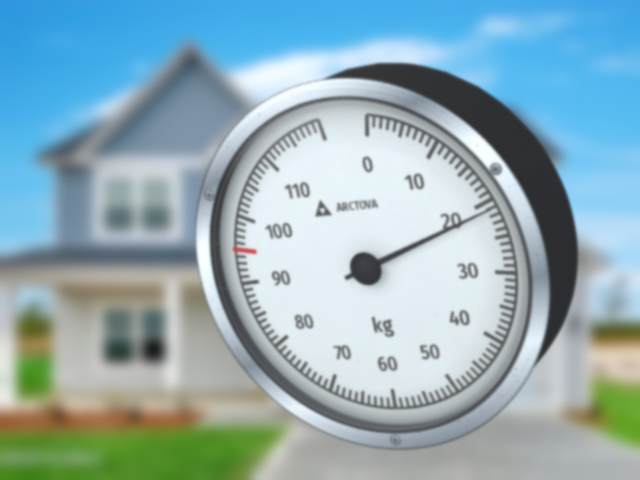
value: 21
